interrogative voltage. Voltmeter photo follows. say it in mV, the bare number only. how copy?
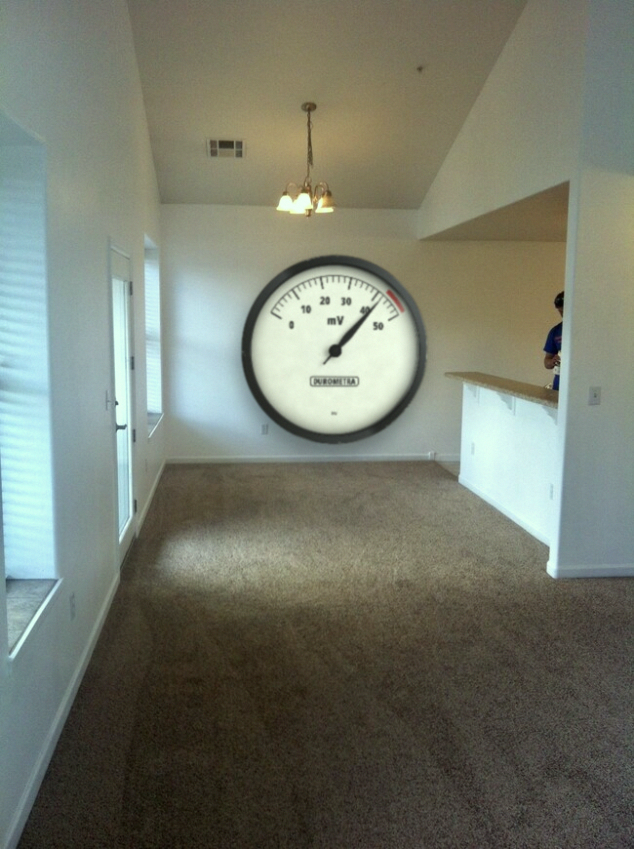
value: 42
